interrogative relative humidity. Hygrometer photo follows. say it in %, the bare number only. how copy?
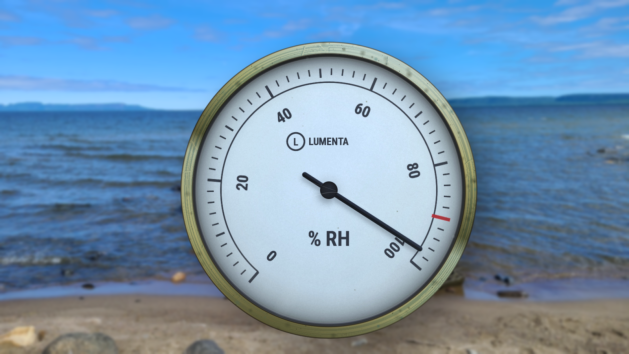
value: 97
